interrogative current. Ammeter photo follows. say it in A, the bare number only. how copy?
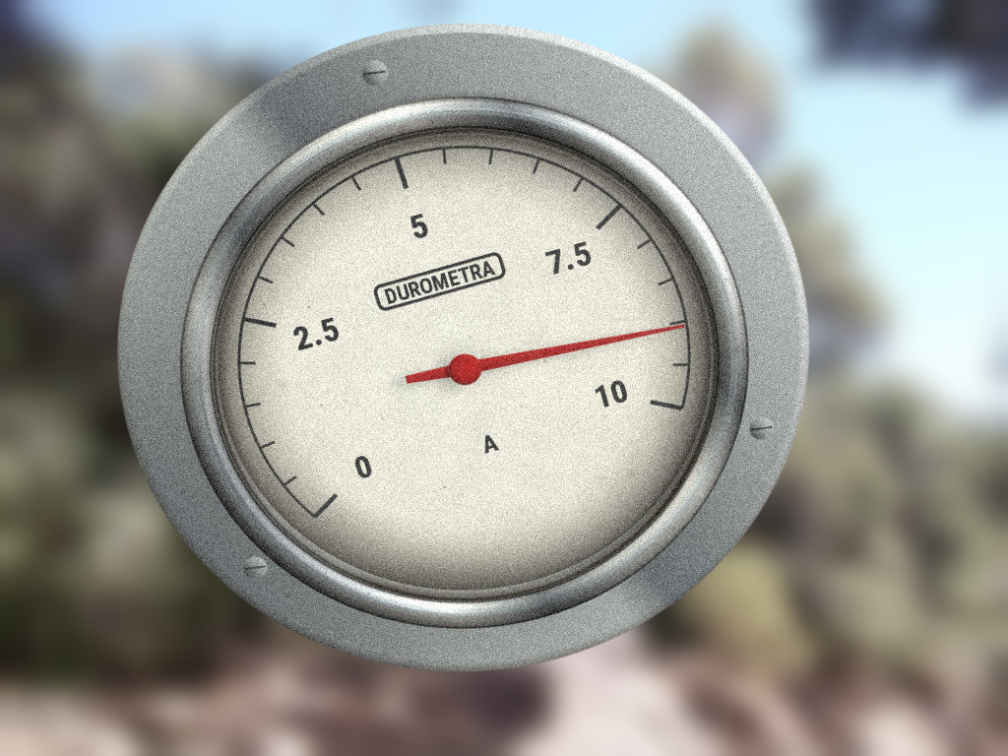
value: 9
